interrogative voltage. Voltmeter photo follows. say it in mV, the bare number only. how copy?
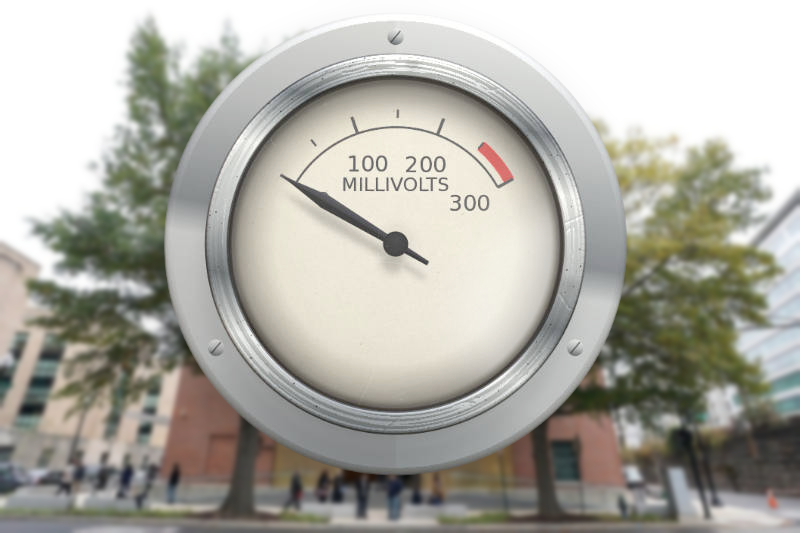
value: 0
